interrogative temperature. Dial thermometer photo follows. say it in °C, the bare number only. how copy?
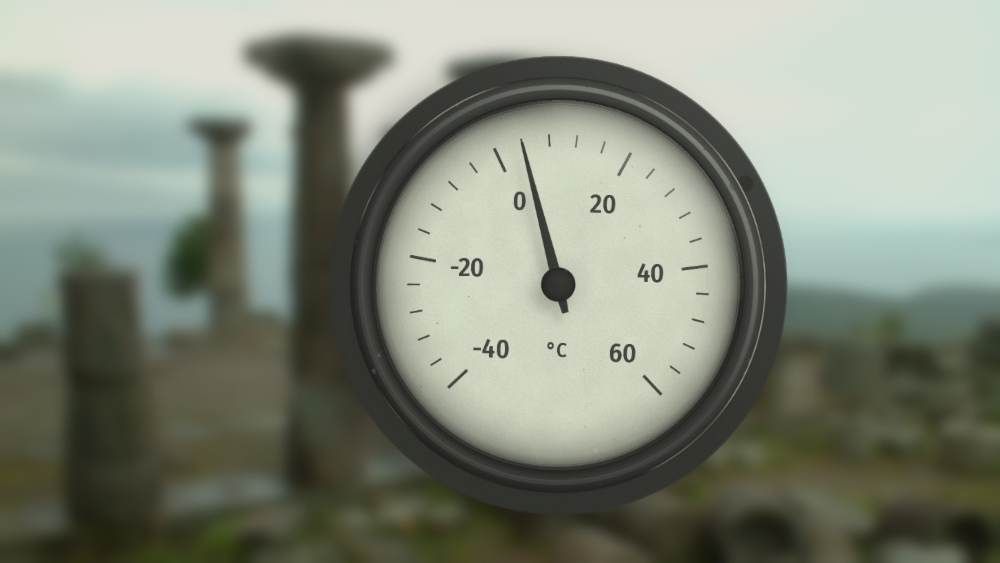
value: 4
